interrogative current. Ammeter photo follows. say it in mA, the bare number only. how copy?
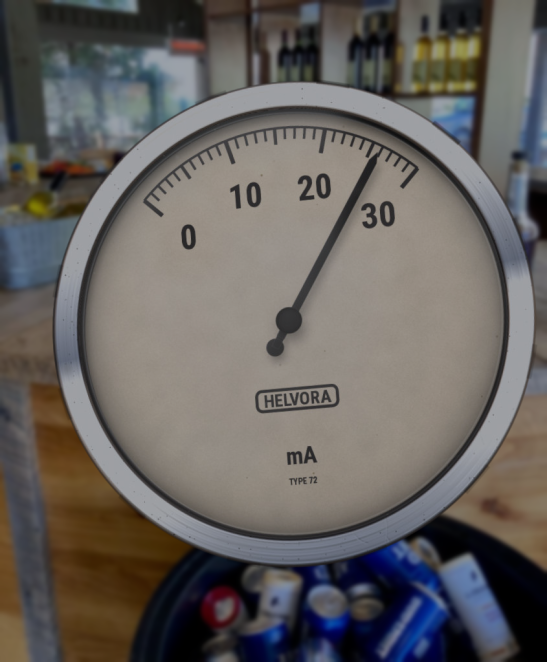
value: 26
